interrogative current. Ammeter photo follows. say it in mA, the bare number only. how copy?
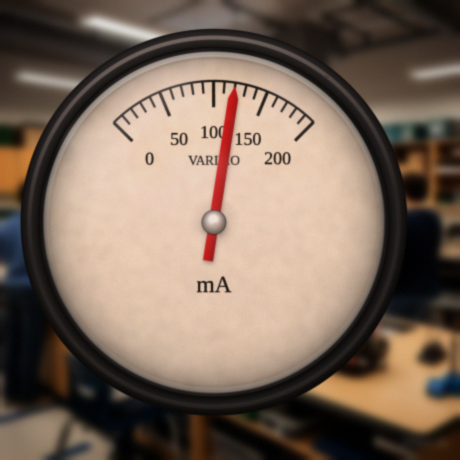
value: 120
